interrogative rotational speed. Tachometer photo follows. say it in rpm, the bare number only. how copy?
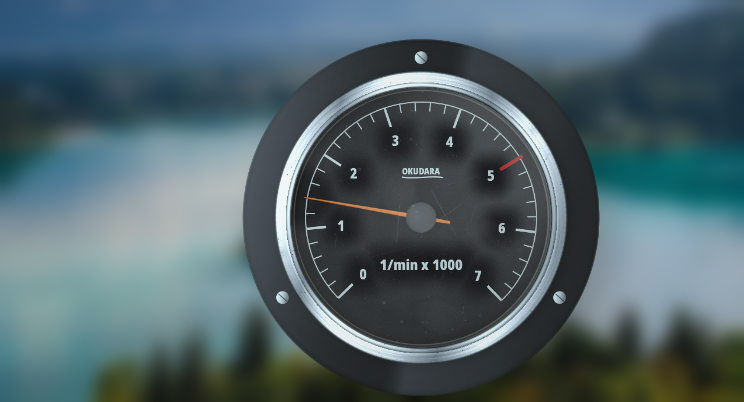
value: 1400
